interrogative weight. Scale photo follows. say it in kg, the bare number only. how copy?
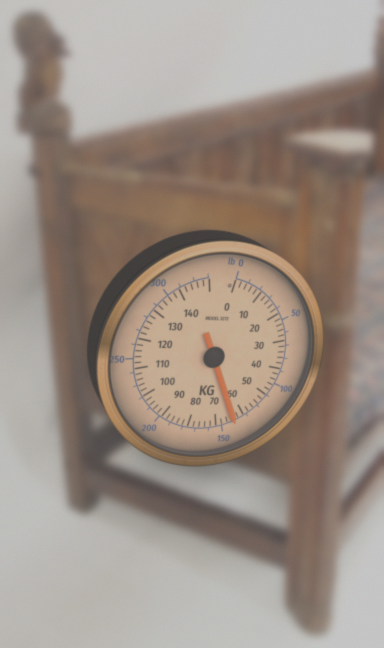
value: 64
